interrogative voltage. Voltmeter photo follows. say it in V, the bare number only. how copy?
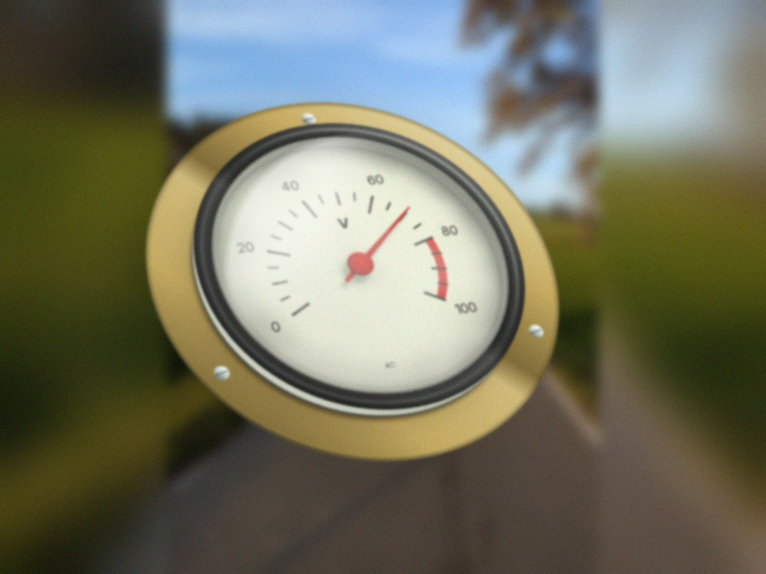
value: 70
